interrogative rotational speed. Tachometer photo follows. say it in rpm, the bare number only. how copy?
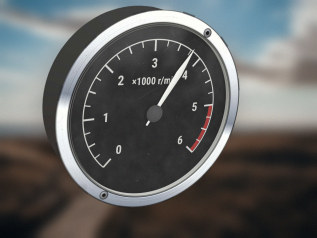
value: 3750
